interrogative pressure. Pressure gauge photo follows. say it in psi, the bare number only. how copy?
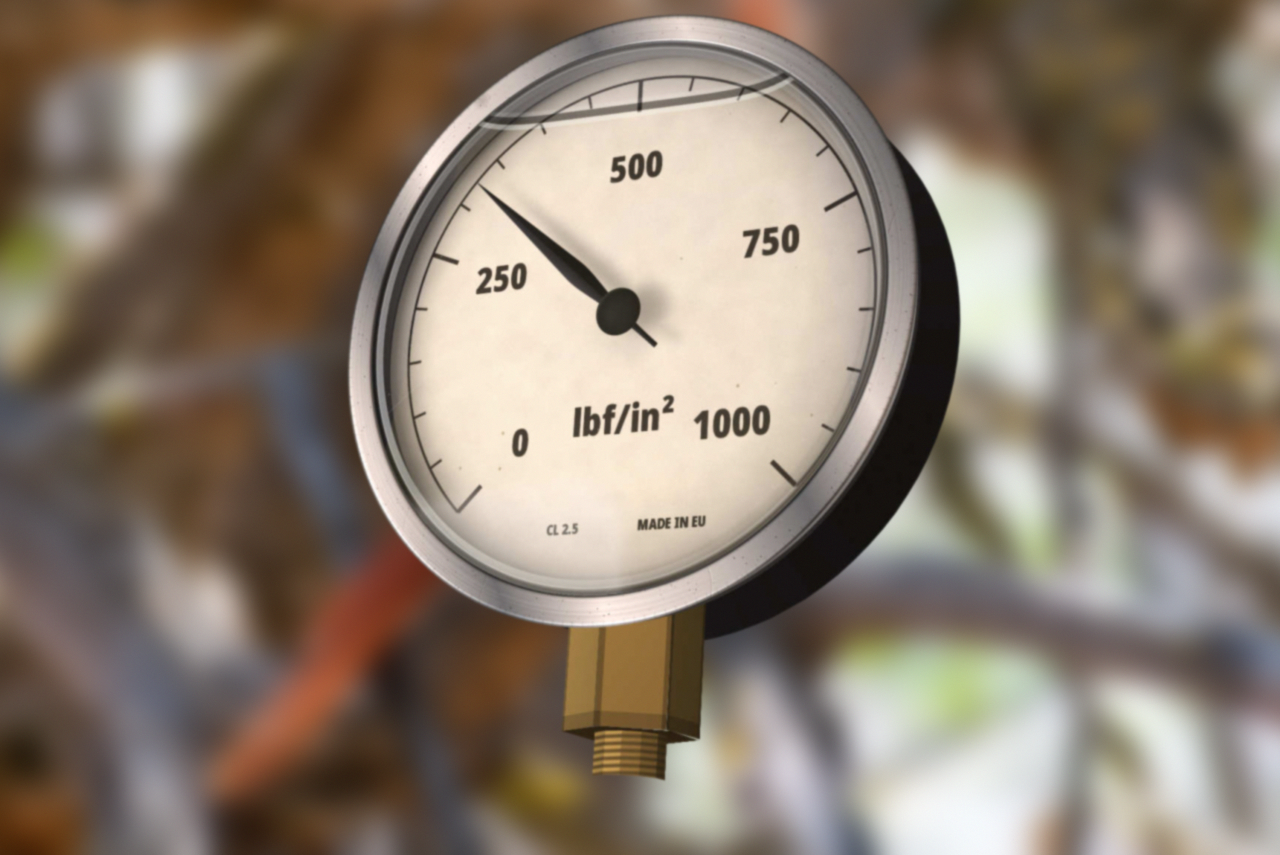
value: 325
